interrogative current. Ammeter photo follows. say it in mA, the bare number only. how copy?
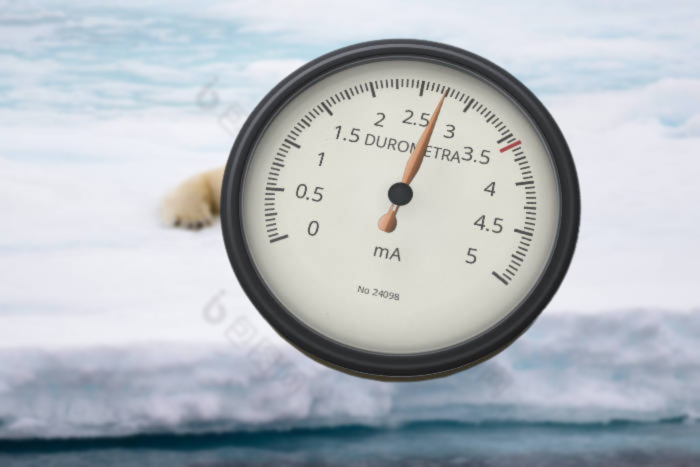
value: 2.75
